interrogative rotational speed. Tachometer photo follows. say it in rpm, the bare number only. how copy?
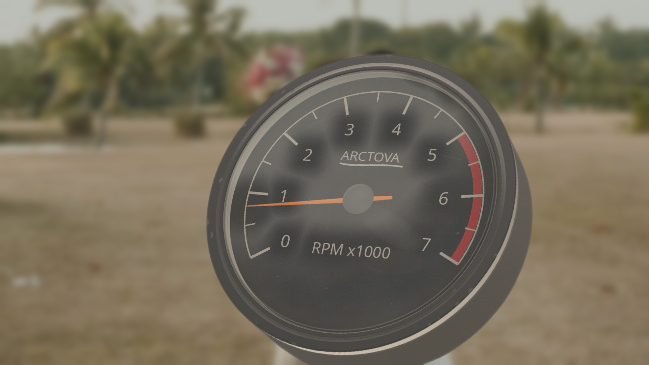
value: 750
